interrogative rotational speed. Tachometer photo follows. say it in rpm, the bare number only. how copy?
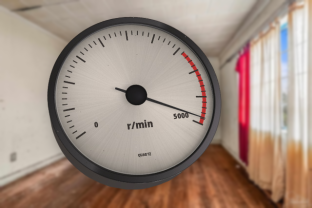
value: 4900
